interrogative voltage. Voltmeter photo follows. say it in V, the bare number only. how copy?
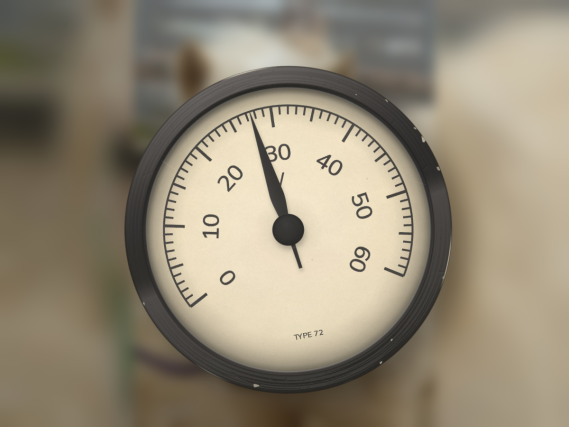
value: 27.5
